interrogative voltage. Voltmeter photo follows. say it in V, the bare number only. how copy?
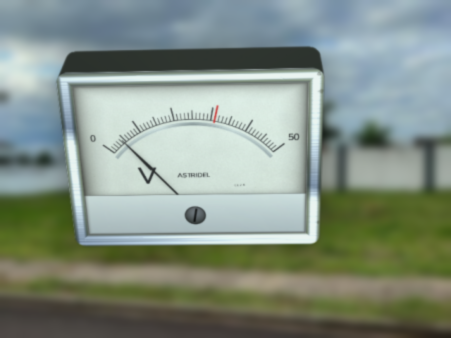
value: 5
